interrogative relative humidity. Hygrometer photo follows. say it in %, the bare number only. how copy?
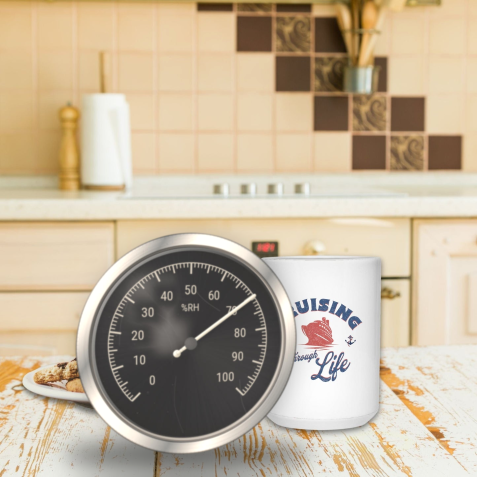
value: 70
